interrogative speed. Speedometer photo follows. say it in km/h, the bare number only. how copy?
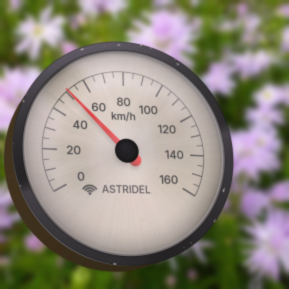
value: 50
